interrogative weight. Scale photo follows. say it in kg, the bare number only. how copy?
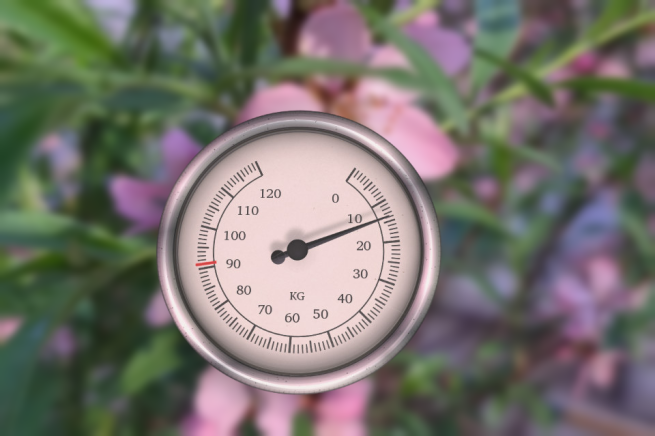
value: 14
